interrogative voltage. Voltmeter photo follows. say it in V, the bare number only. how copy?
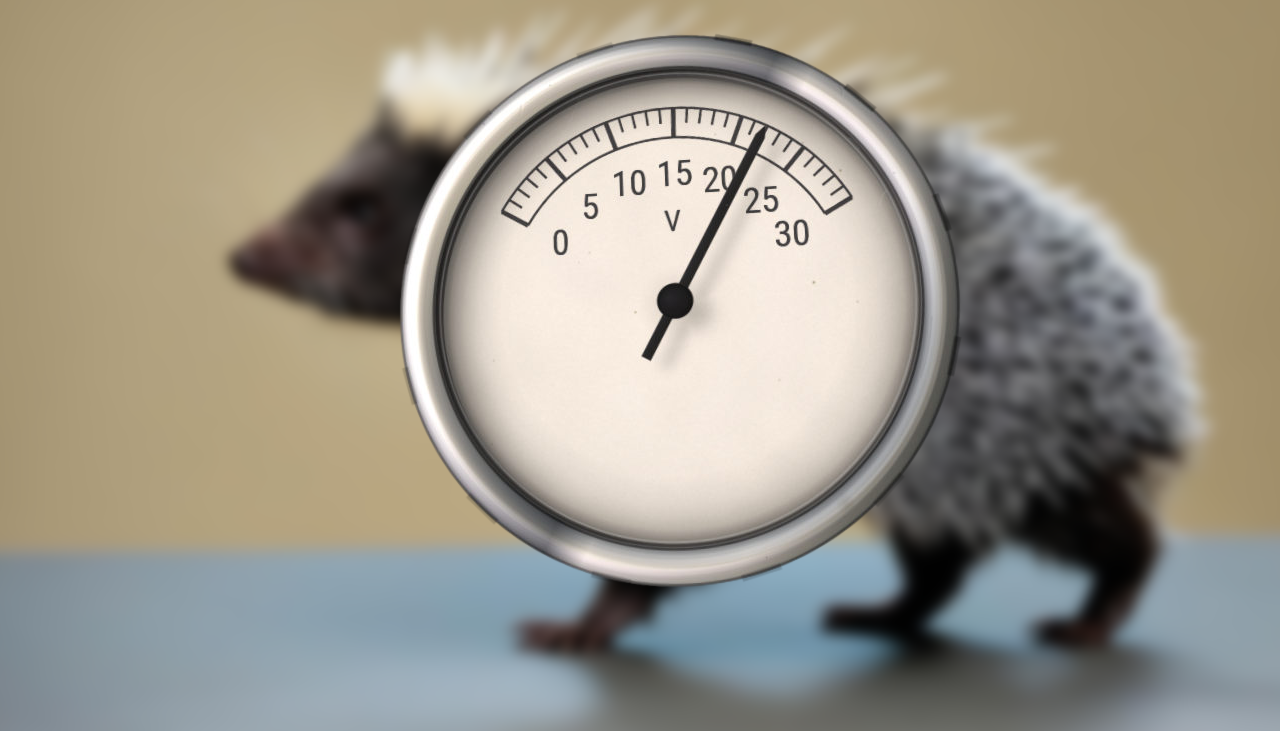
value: 22
